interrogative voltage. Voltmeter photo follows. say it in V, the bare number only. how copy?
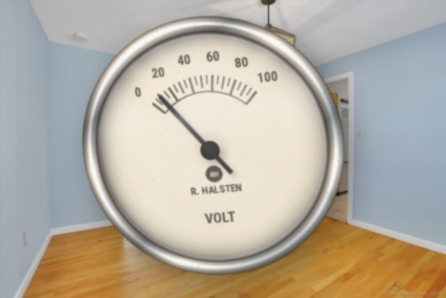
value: 10
